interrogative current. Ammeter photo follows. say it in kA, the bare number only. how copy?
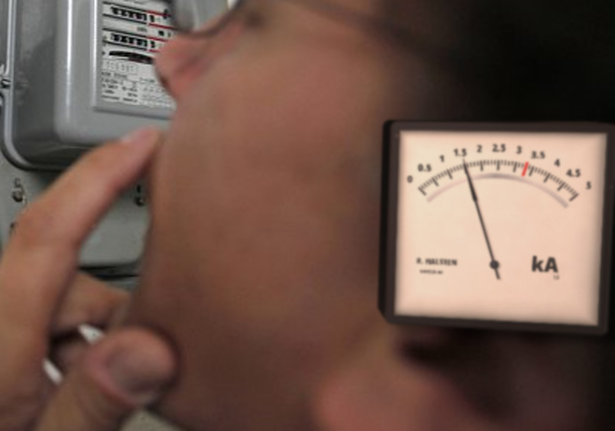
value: 1.5
